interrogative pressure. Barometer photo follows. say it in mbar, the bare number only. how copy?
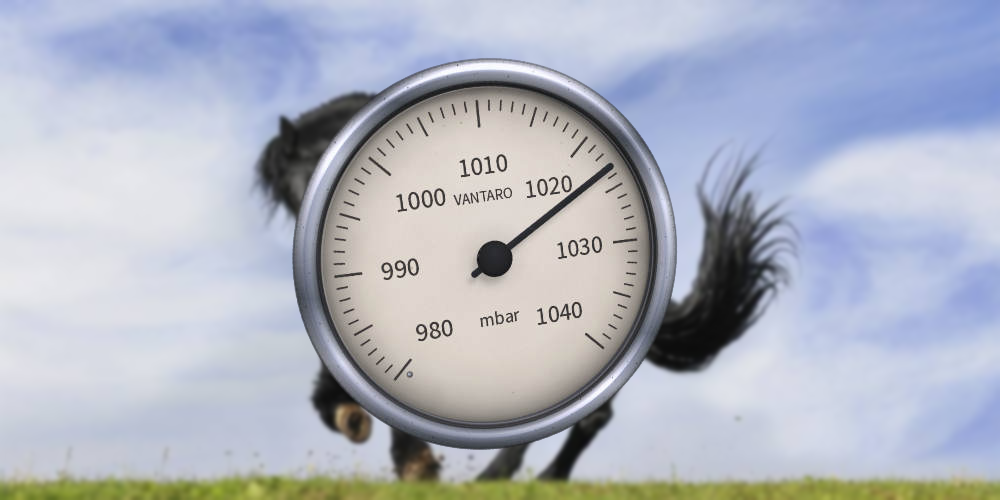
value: 1023
